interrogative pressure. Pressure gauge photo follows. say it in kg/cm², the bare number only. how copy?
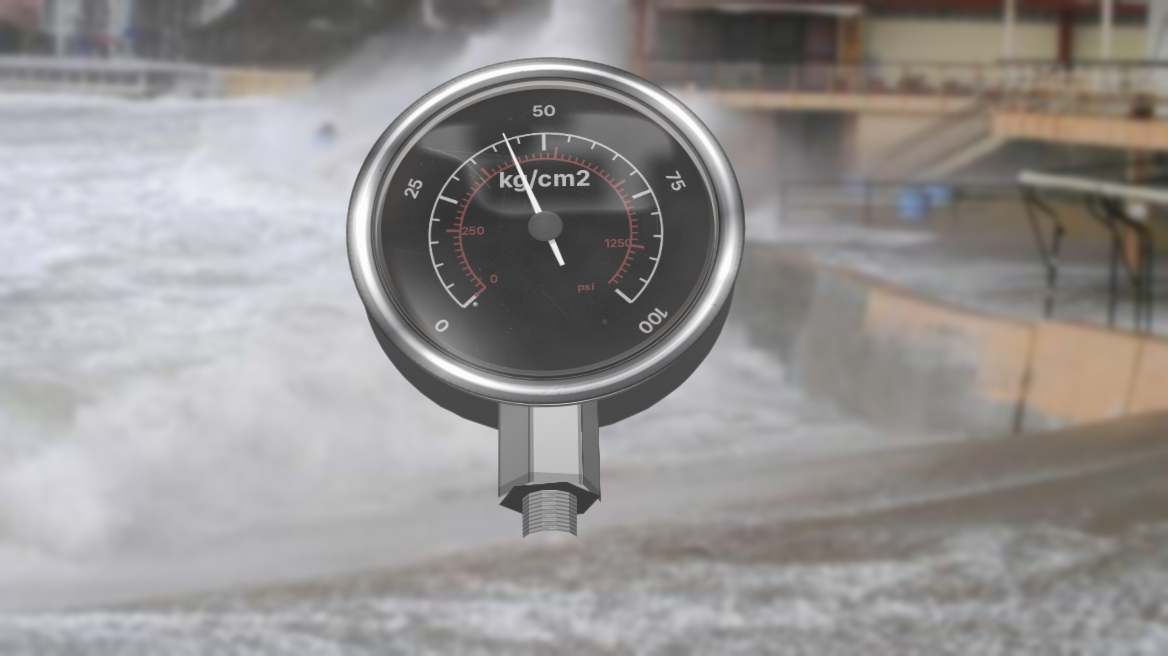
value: 42.5
